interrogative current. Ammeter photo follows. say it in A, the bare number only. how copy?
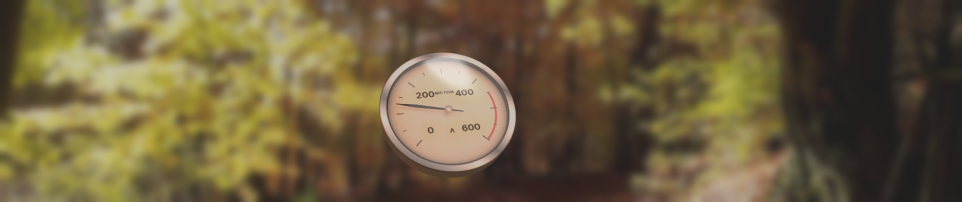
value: 125
